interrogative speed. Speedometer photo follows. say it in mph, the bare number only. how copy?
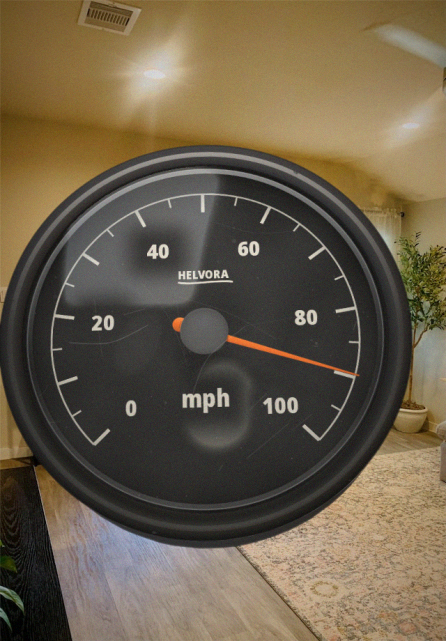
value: 90
